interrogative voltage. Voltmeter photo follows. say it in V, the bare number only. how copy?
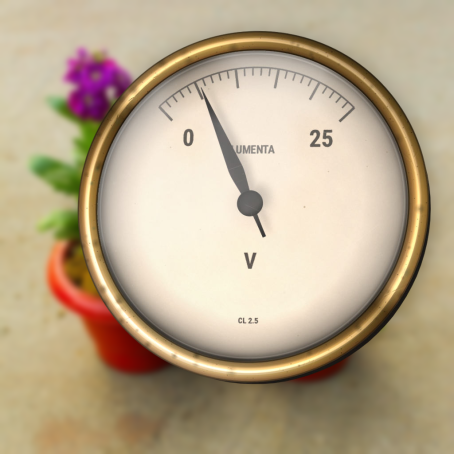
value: 5.5
